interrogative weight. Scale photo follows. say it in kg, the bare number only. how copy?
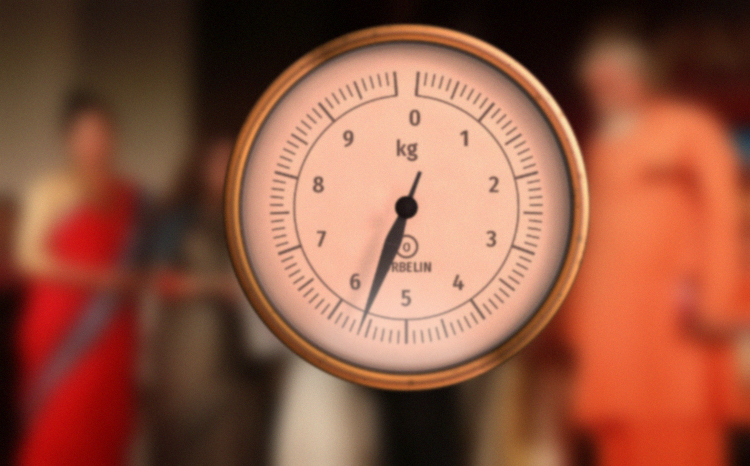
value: 5.6
